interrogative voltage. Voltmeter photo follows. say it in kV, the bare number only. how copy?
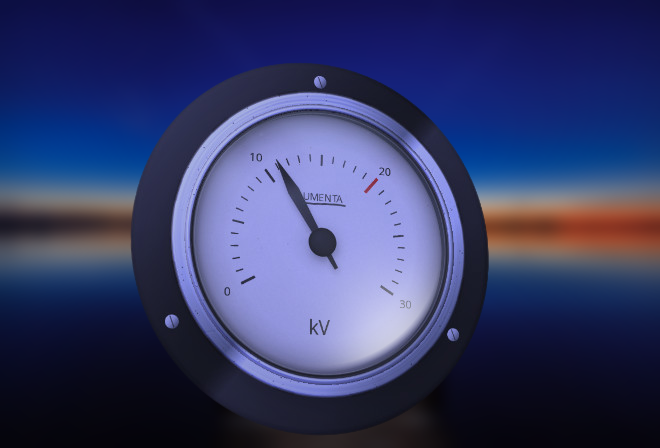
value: 11
